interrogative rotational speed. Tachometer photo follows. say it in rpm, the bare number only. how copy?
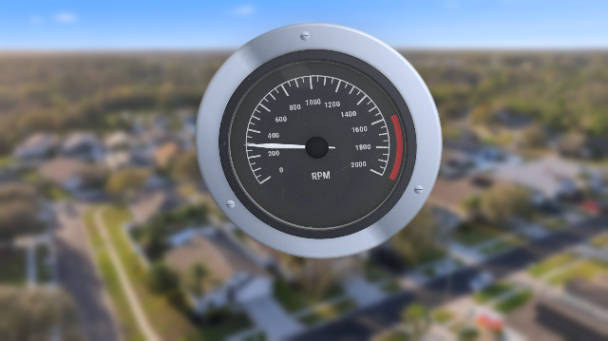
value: 300
